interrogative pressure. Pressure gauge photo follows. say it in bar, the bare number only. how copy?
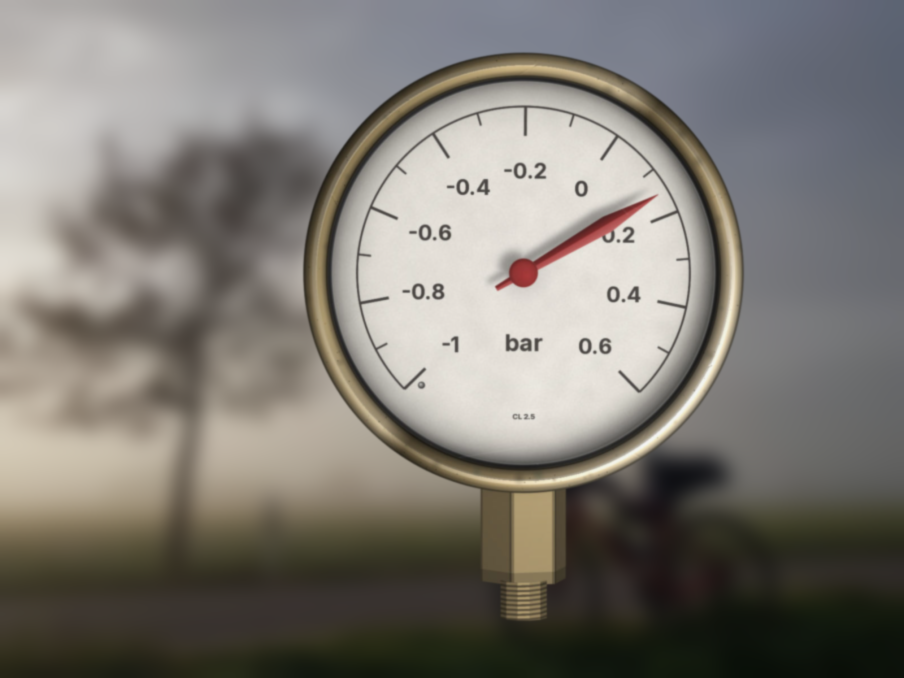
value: 0.15
